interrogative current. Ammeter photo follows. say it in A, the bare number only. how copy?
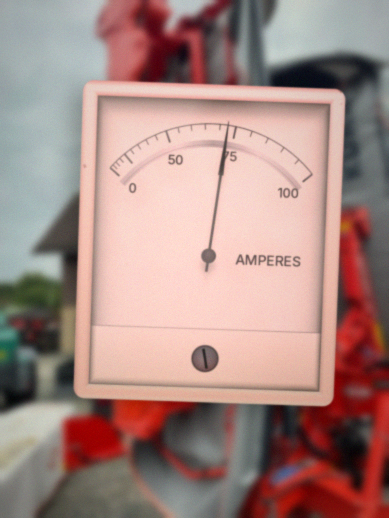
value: 72.5
